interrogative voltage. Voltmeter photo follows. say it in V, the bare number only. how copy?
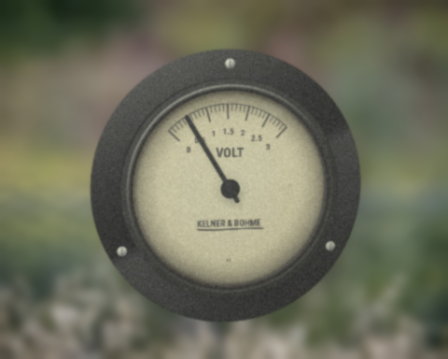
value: 0.5
